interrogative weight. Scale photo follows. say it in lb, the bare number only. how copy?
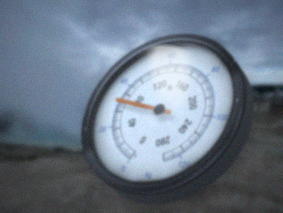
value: 70
